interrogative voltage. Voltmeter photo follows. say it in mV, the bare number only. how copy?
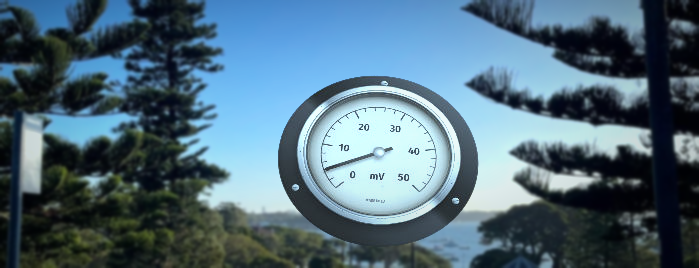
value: 4
